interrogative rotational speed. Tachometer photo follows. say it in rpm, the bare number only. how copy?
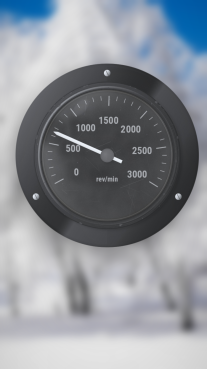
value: 650
